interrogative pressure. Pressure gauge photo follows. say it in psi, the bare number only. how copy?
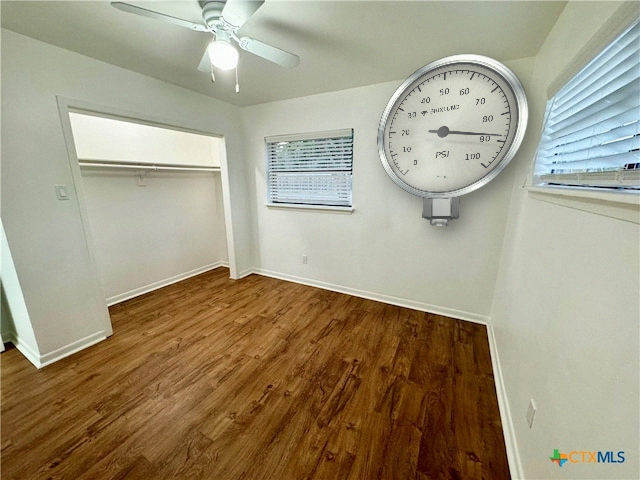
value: 88
